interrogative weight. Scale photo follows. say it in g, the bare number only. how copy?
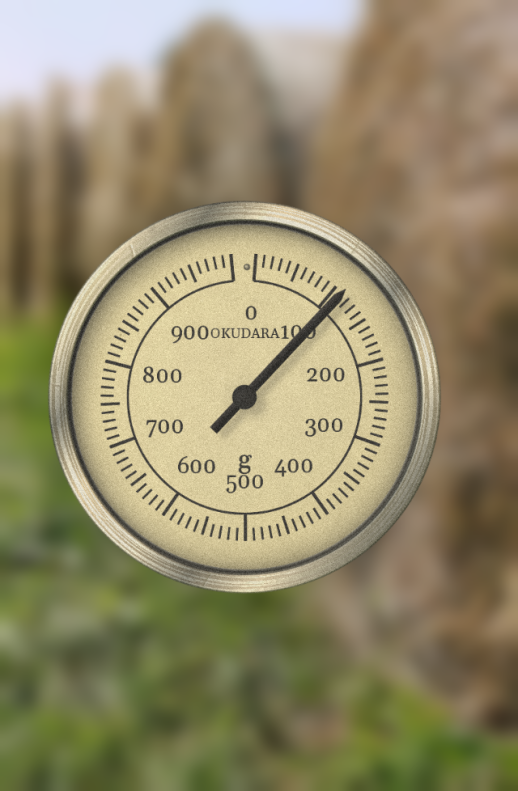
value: 110
